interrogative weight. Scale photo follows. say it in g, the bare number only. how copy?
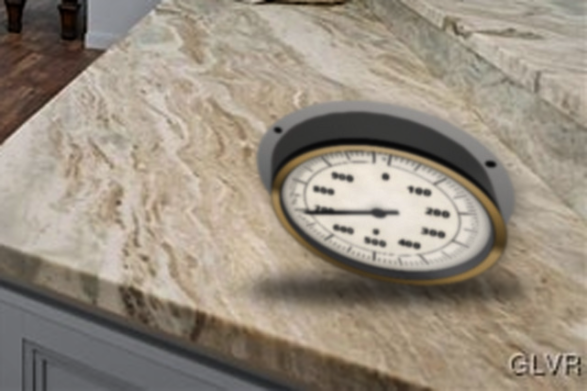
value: 700
